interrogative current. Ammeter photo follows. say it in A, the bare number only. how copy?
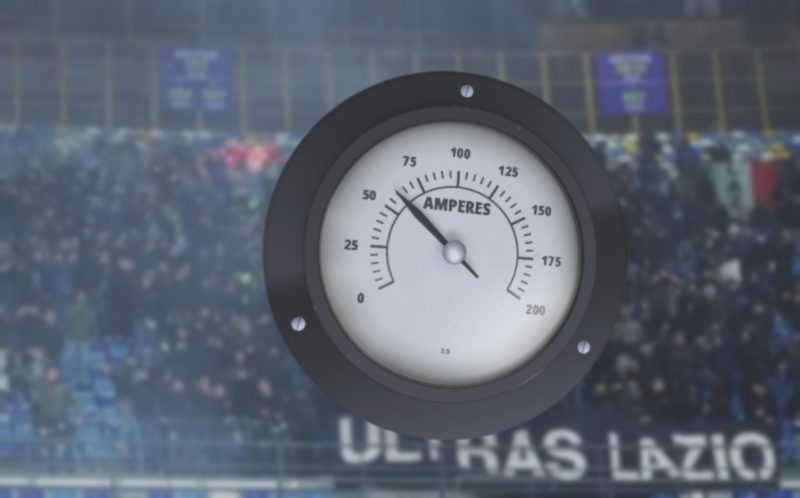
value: 60
